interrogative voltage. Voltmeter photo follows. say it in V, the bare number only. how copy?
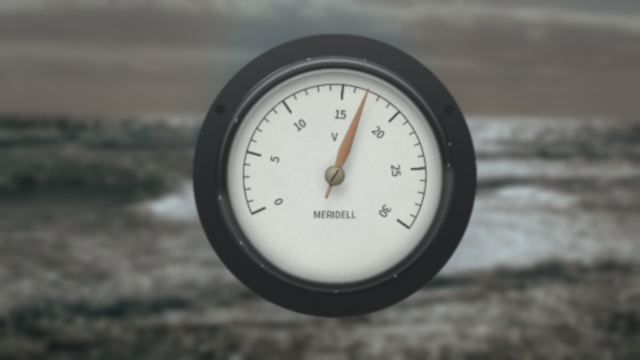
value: 17
